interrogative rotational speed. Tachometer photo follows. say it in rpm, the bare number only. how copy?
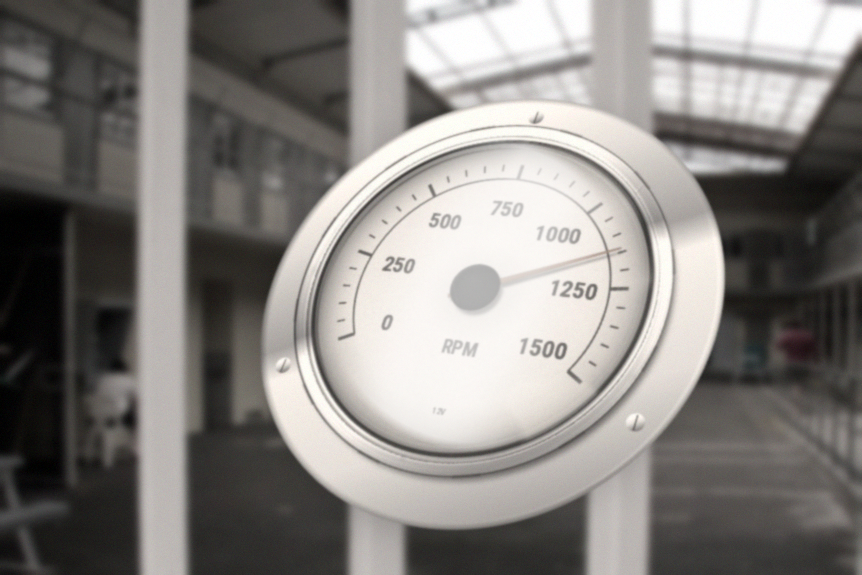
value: 1150
